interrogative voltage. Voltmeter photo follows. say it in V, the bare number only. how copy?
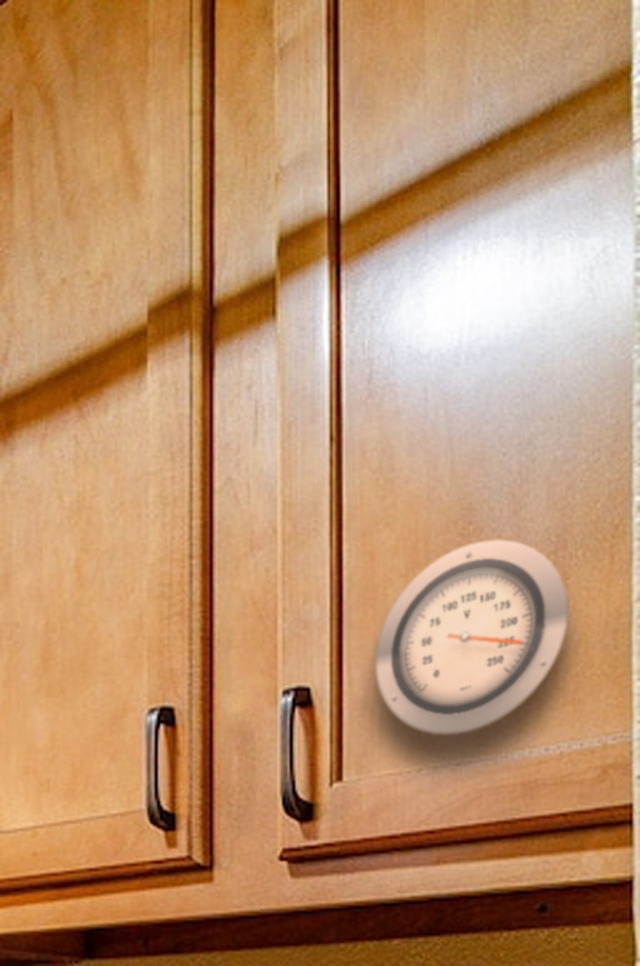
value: 225
